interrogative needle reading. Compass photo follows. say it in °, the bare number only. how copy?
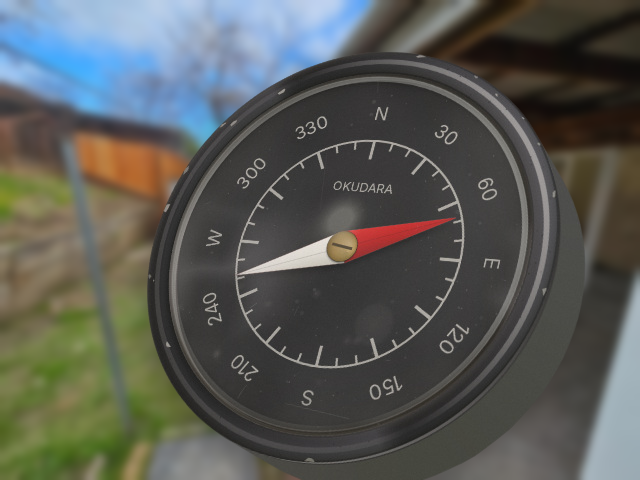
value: 70
